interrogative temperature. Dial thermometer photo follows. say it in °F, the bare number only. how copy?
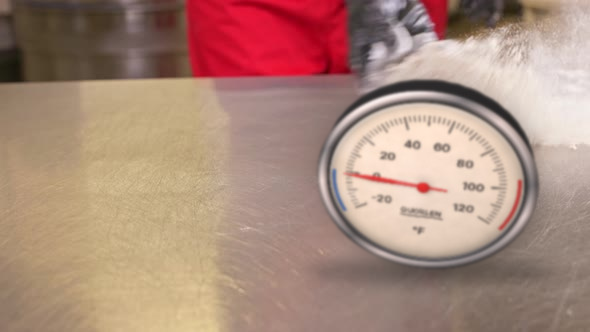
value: 0
